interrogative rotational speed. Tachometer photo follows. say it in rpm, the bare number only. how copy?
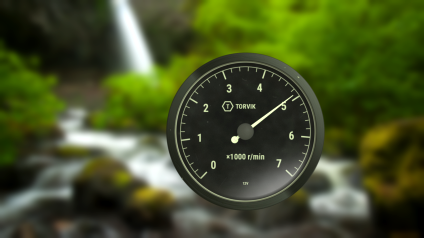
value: 4900
